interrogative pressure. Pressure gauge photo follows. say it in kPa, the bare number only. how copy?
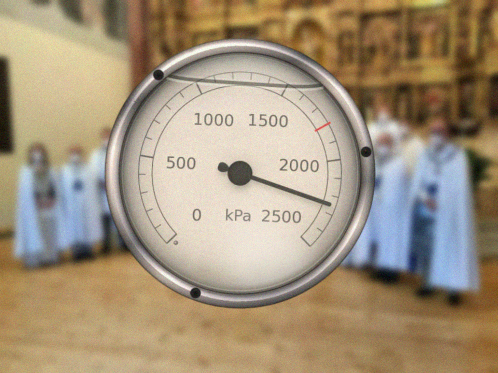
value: 2250
